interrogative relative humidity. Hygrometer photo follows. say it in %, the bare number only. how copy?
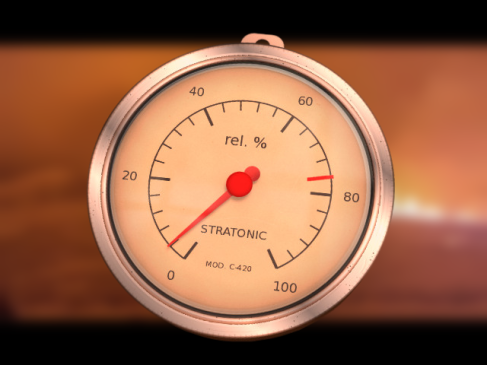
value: 4
